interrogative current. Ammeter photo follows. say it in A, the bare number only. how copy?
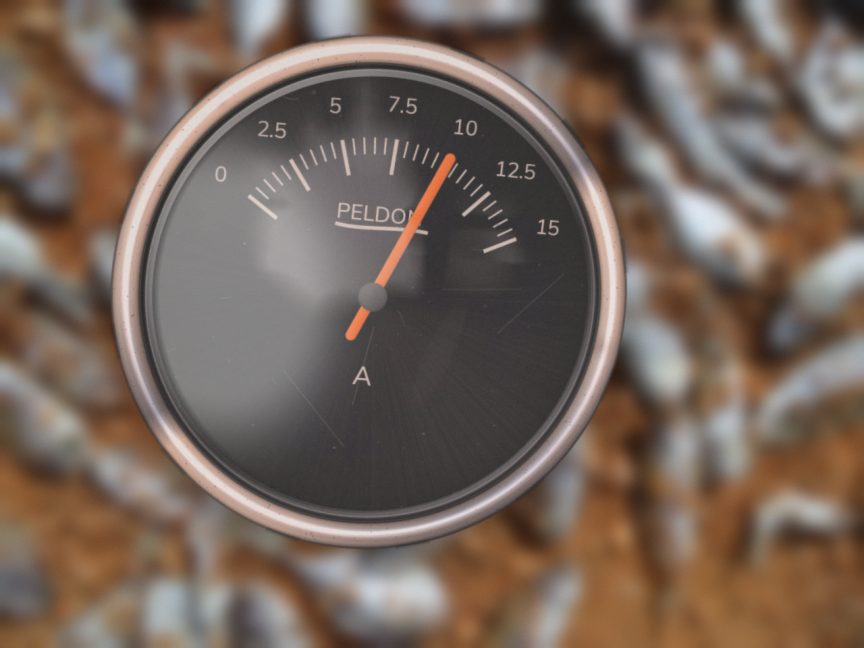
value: 10
